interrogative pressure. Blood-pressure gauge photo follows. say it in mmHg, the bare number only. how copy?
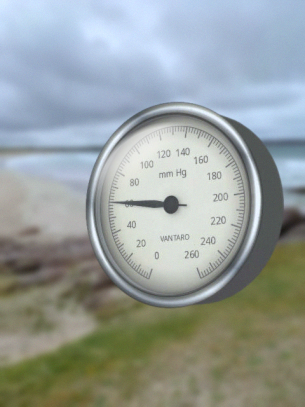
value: 60
